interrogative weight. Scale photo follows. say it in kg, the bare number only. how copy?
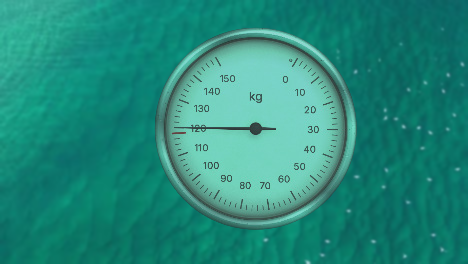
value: 120
